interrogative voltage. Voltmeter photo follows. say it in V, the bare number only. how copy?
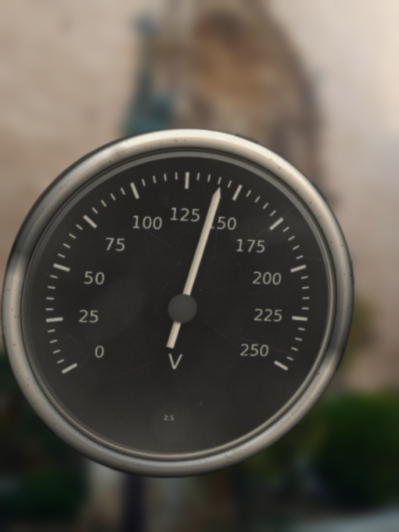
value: 140
